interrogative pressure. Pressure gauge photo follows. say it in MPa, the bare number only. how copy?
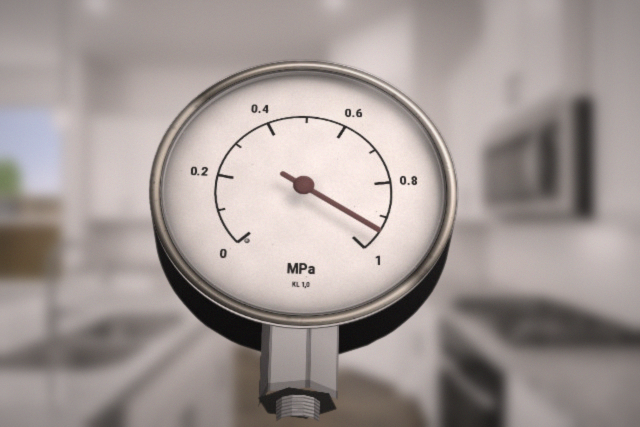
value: 0.95
